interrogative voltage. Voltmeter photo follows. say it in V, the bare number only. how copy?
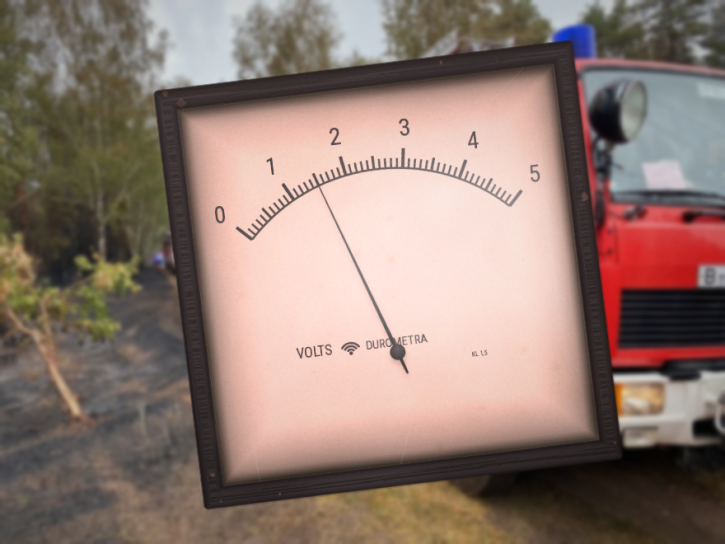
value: 1.5
